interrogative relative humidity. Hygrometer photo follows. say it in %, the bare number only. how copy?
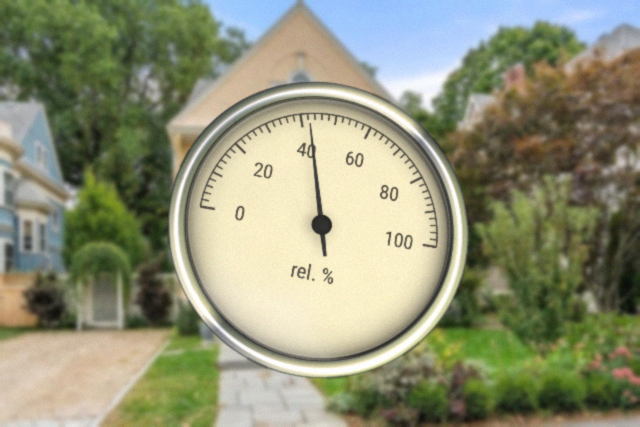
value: 42
